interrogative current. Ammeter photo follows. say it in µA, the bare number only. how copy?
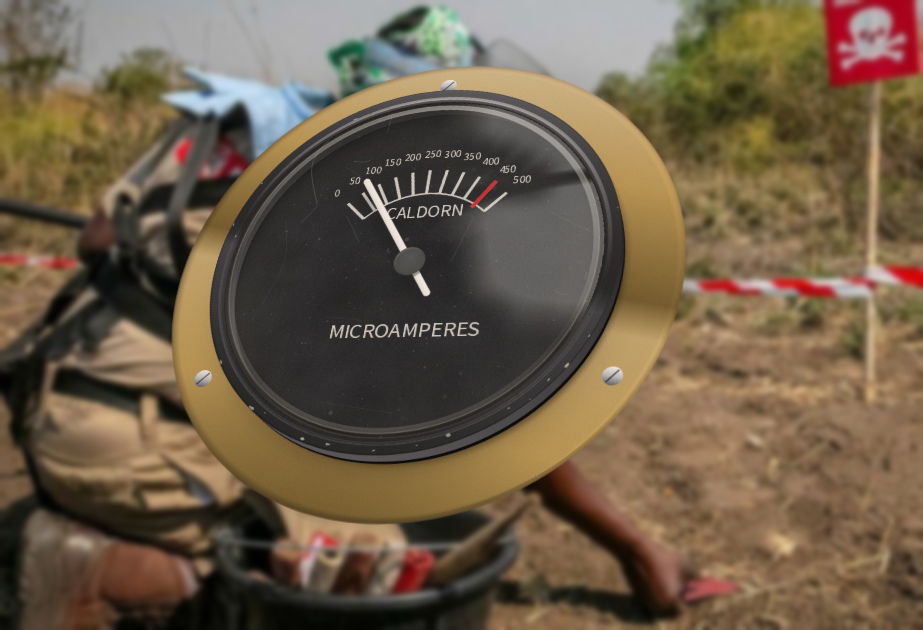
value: 75
